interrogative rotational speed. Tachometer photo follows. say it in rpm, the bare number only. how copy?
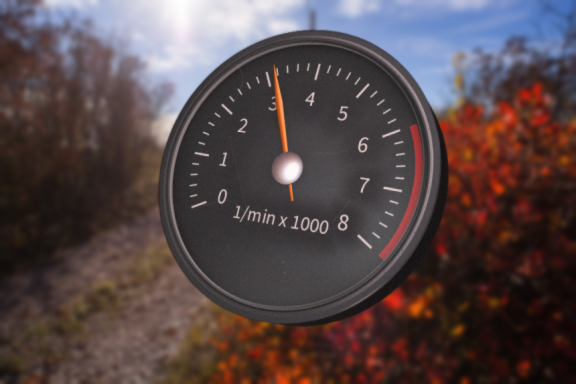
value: 3200
